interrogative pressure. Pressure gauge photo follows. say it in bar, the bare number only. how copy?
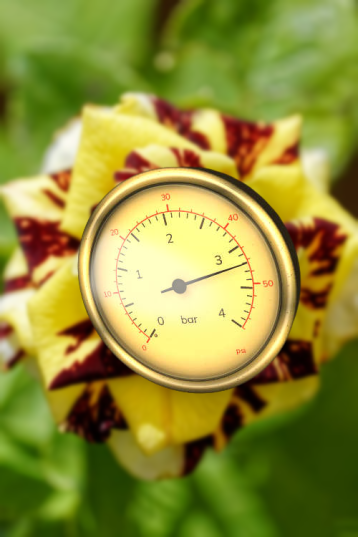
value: 3.2
